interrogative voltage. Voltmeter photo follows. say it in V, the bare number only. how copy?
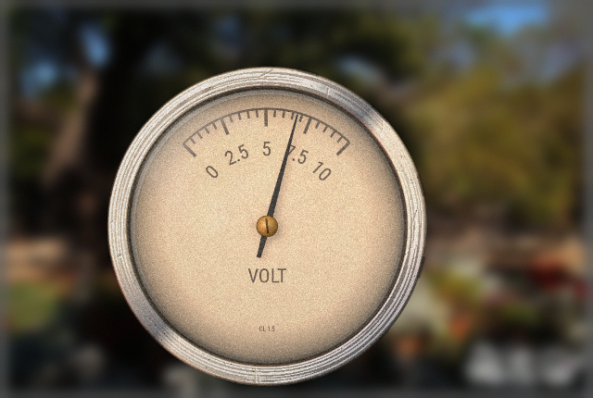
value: 6.75
